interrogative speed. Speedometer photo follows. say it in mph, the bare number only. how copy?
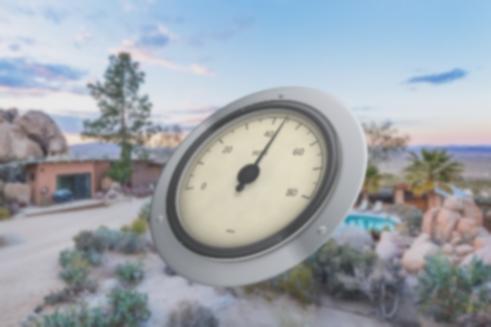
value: 45
